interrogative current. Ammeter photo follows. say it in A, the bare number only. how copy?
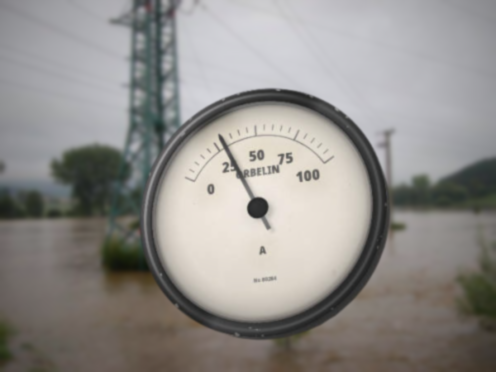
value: 30
